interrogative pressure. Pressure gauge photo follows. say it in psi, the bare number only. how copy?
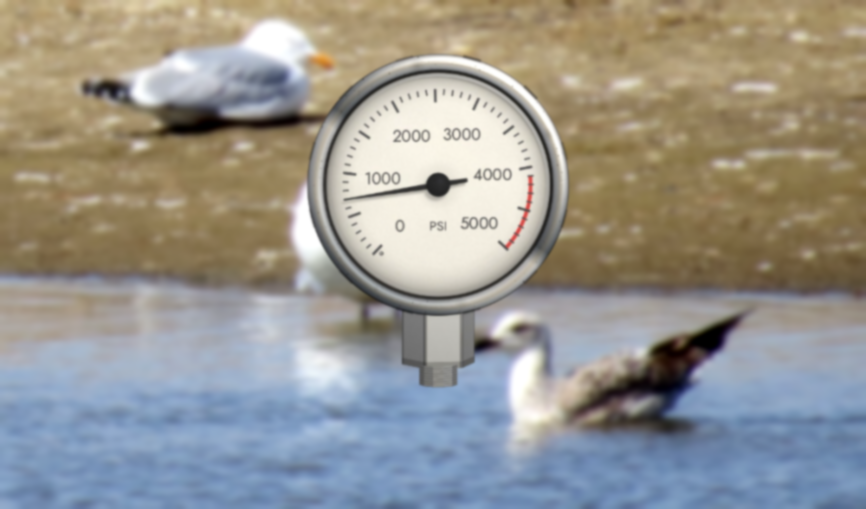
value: 700
